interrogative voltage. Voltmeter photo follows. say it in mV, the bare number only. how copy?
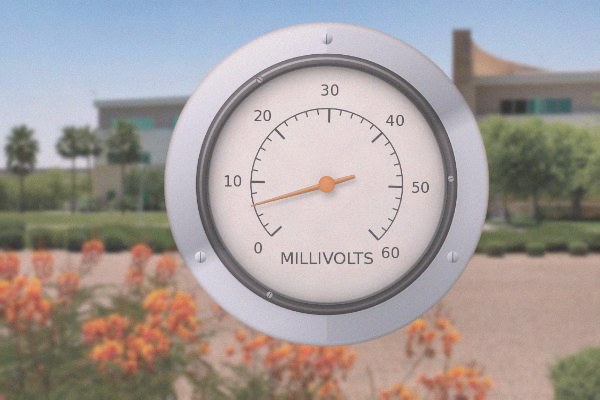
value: 6
